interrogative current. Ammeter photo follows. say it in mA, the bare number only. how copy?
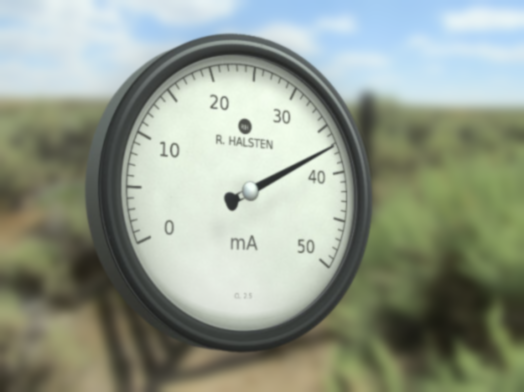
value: 37
